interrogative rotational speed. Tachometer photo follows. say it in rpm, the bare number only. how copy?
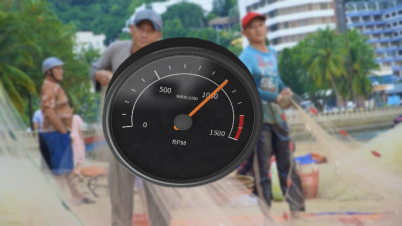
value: 1000
